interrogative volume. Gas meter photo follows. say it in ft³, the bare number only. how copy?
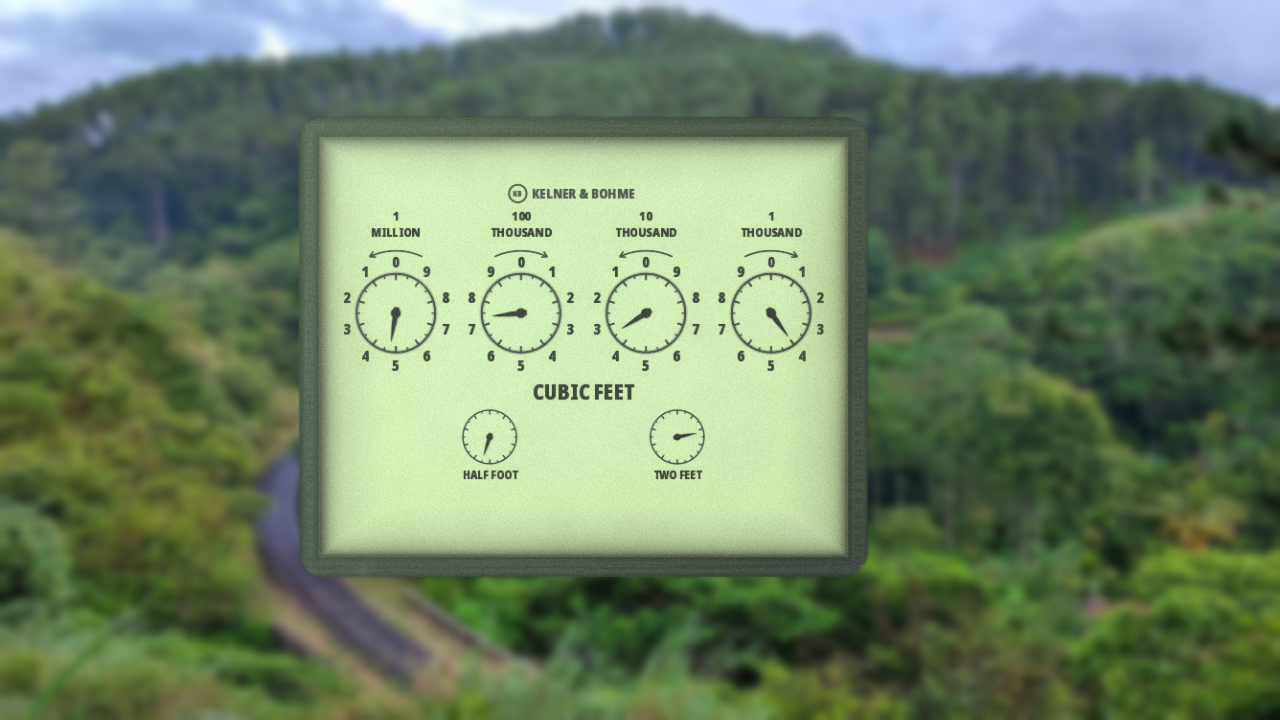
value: 473400
